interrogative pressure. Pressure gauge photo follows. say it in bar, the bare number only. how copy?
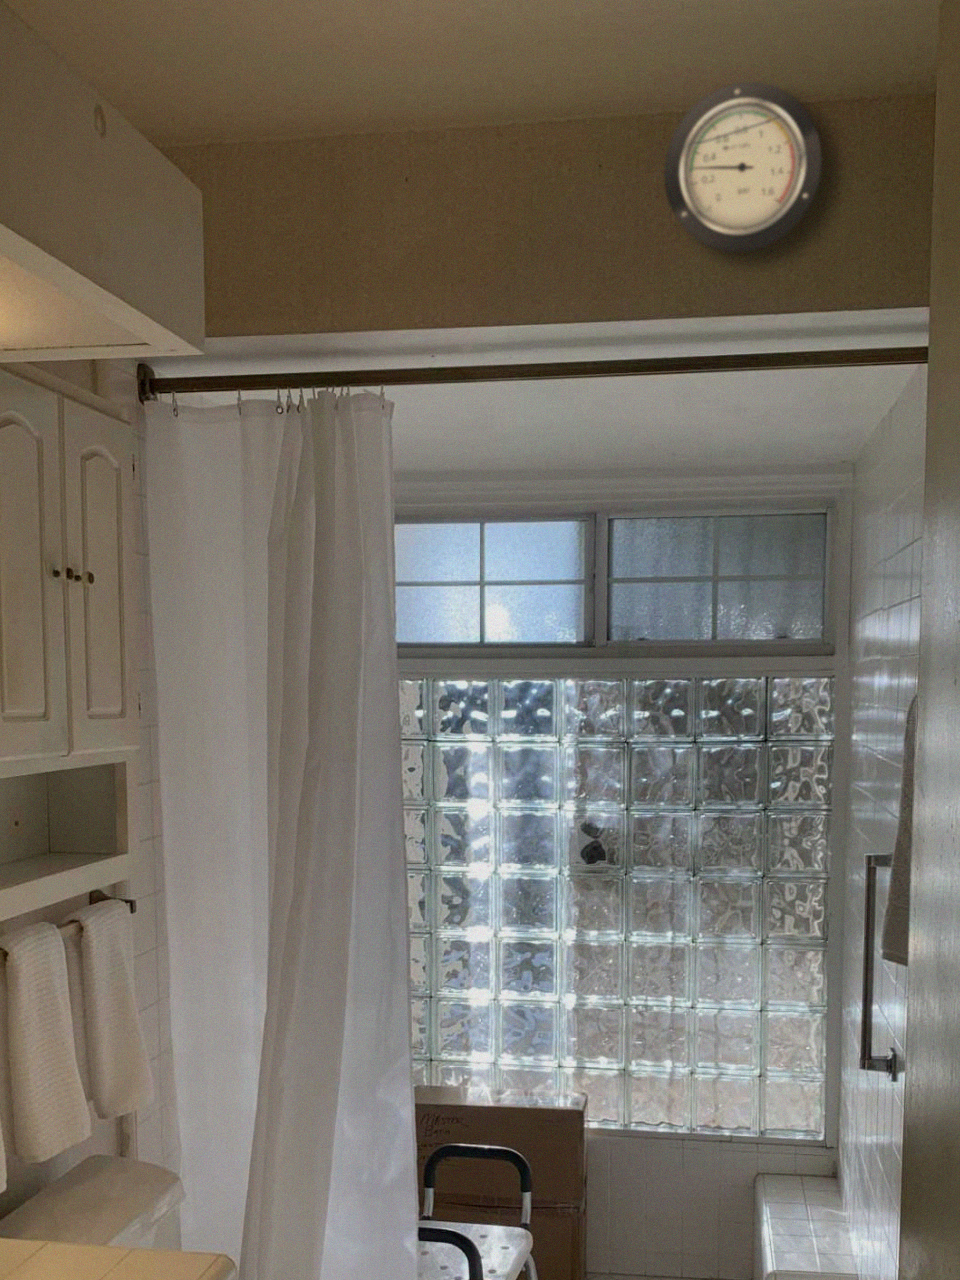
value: 0.3
